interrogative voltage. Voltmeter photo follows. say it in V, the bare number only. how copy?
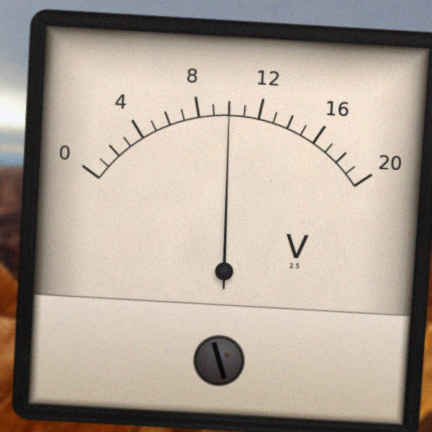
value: 10
